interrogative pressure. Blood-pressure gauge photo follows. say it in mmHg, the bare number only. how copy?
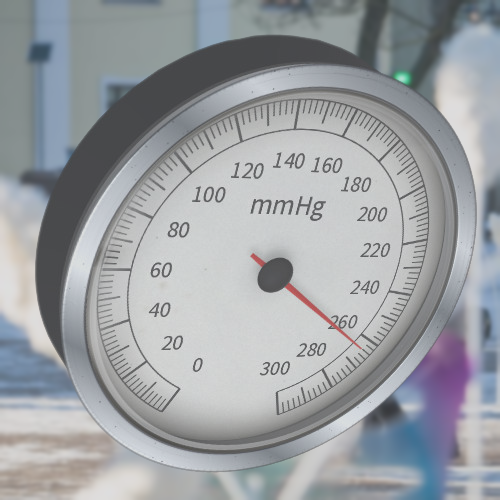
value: 264
